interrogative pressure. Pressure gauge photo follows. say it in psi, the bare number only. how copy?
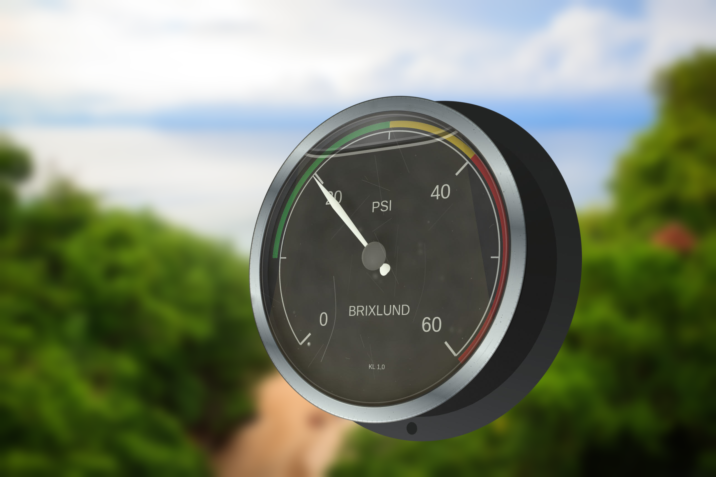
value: 20
